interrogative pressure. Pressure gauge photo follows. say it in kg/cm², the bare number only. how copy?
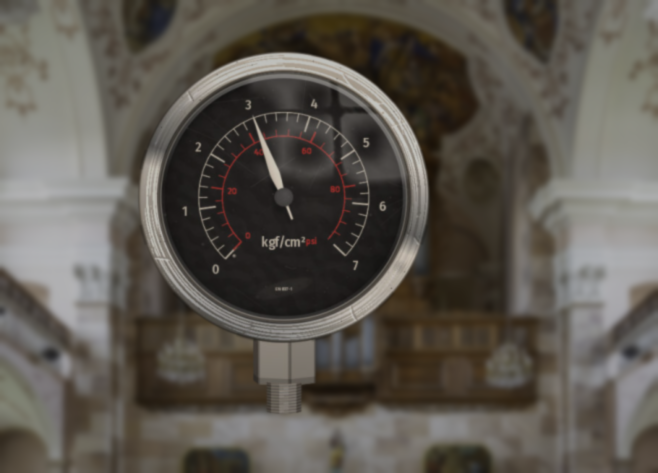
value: 3
